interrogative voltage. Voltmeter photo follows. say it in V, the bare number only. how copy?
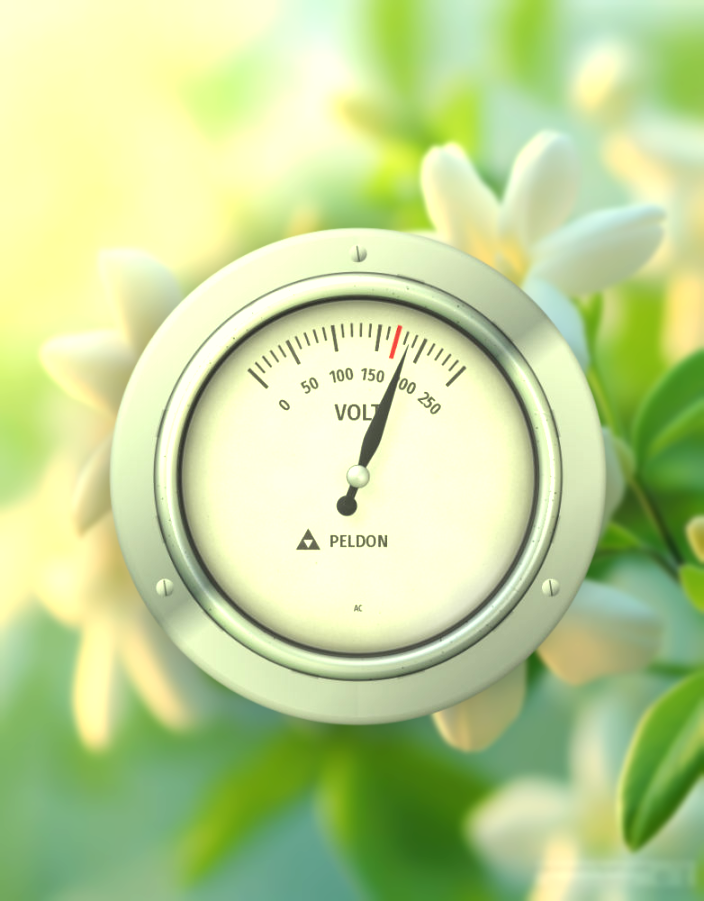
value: 185
